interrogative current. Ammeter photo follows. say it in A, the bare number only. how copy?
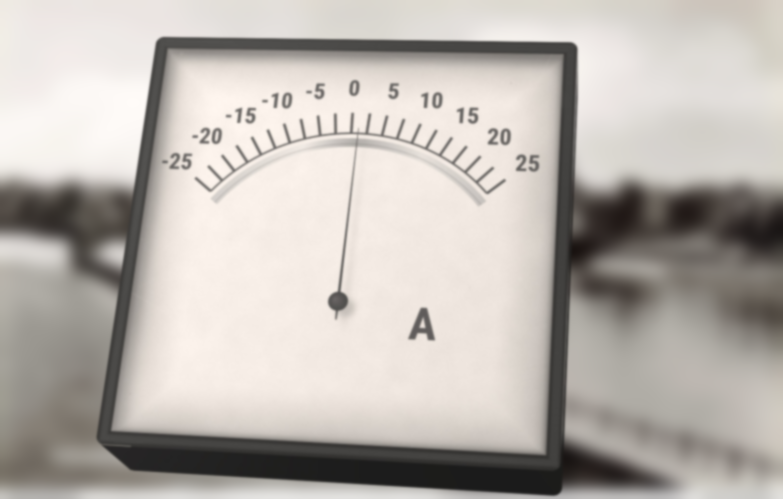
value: 1.25
